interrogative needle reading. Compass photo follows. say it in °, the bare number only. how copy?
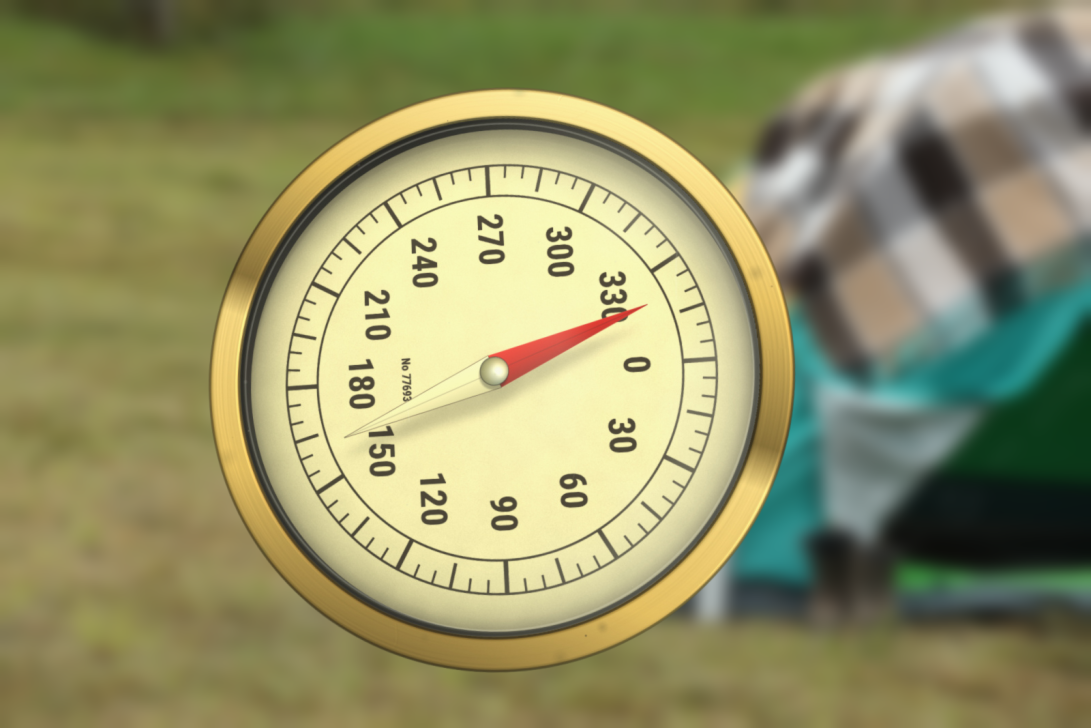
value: 340
